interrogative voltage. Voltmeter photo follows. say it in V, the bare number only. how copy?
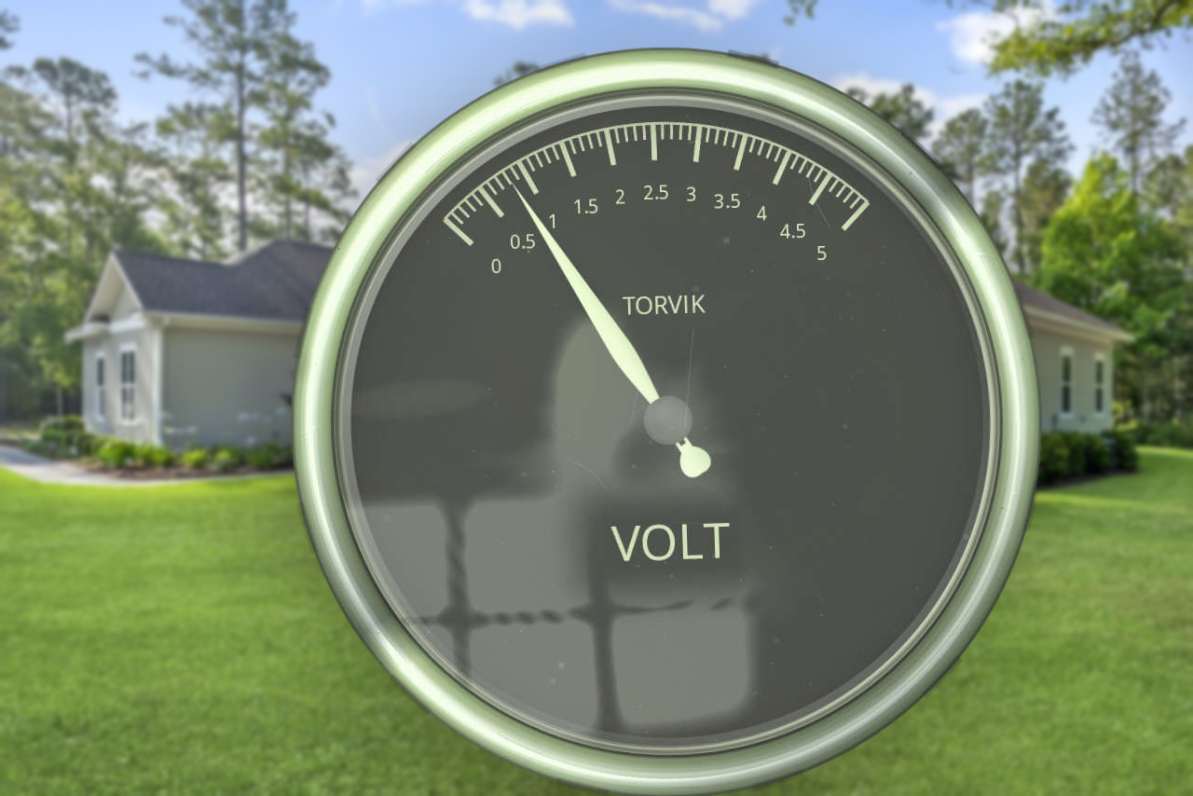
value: 0.8
